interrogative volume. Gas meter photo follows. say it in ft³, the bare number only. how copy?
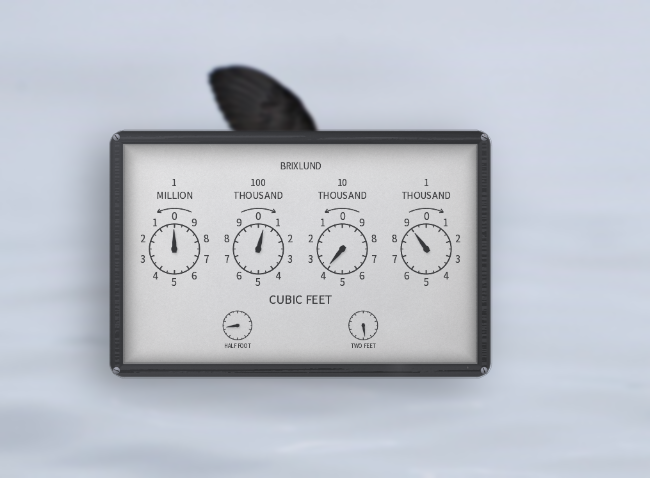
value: 3900
